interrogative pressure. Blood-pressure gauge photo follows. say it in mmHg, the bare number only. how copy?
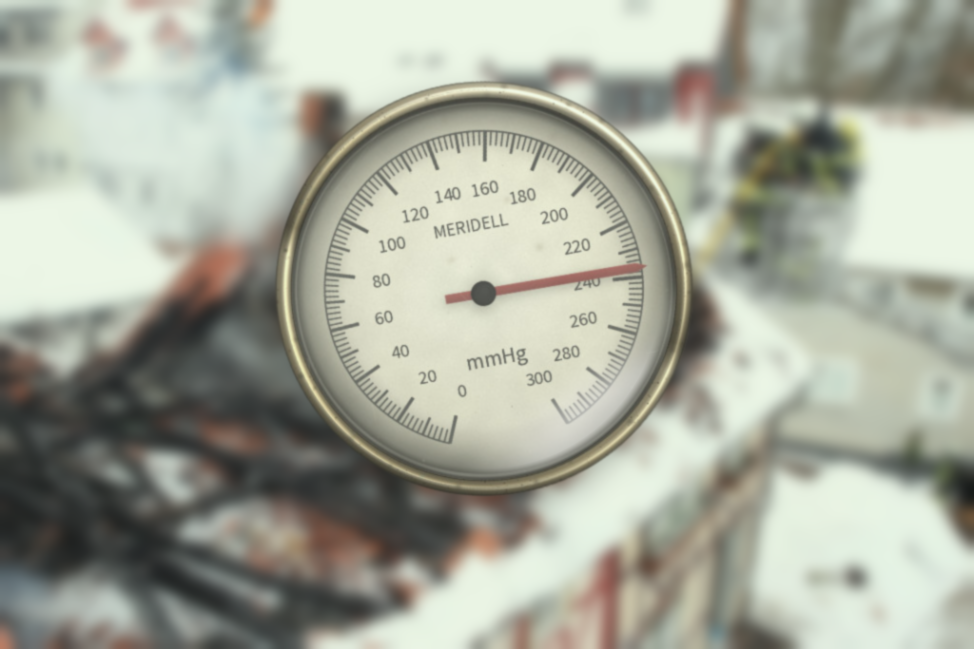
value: 236
